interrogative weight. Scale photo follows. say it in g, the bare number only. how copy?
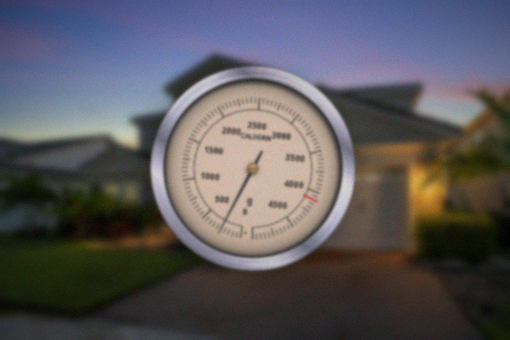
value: 250
